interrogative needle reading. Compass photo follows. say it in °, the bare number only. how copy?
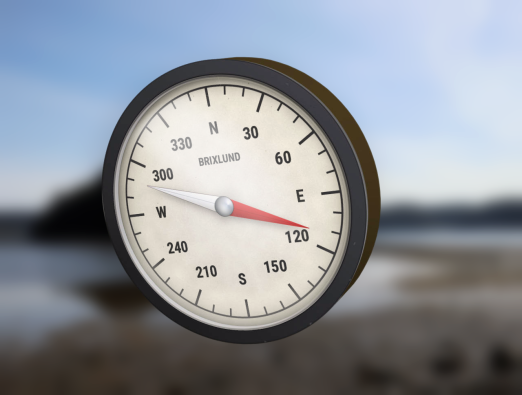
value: 110
